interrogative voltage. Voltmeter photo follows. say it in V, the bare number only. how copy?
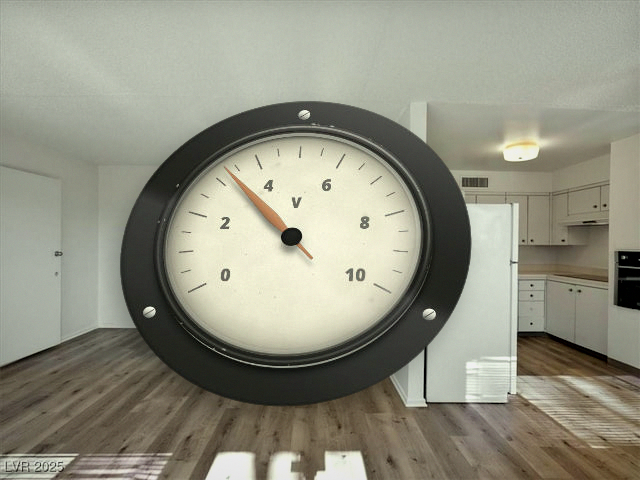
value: 3.25
